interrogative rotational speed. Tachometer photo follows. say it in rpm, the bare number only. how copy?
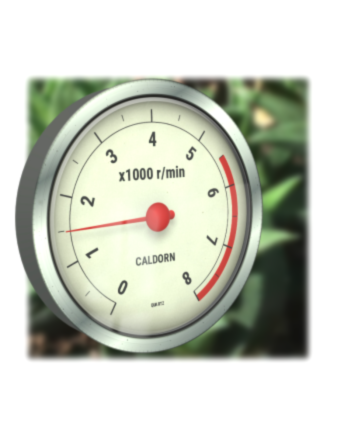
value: 1500
